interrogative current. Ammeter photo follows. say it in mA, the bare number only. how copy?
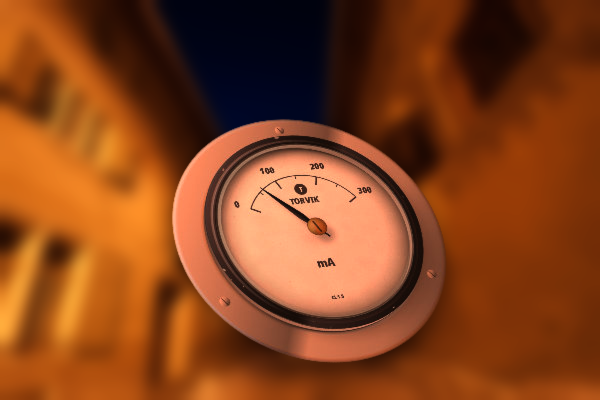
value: 50
